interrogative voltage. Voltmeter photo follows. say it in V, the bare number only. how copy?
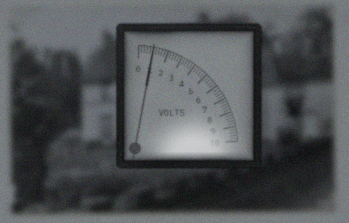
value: 1
